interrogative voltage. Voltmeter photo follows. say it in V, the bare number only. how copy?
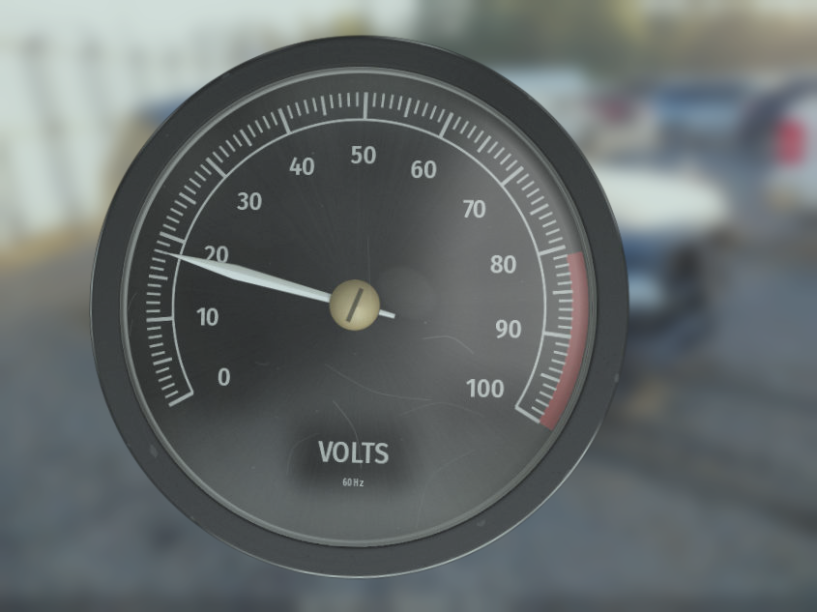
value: 18
